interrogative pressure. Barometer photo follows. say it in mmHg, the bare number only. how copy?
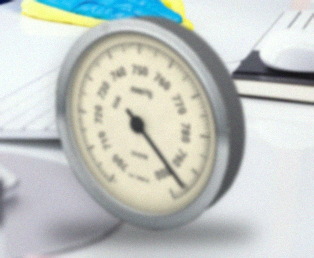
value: 795
